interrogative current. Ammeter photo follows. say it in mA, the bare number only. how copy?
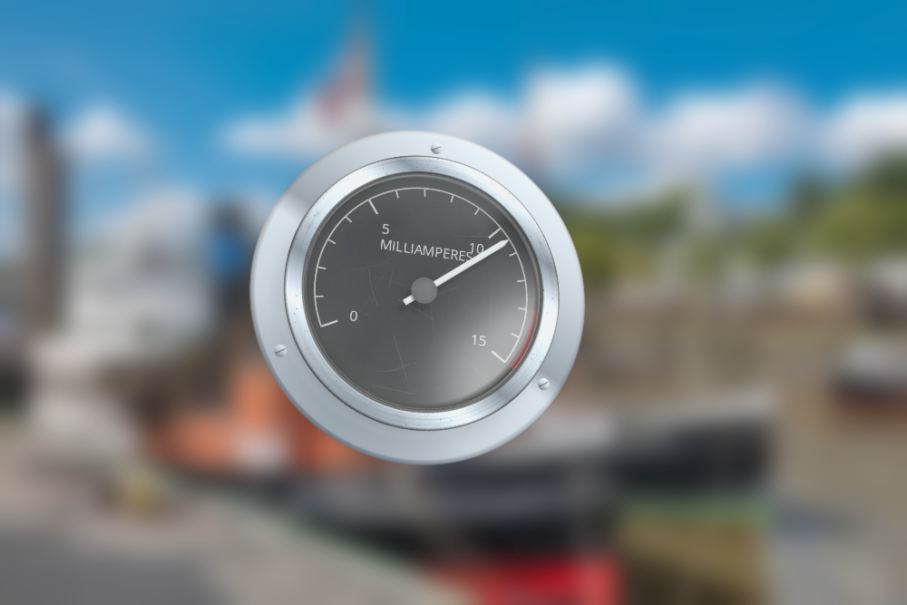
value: 10.5
